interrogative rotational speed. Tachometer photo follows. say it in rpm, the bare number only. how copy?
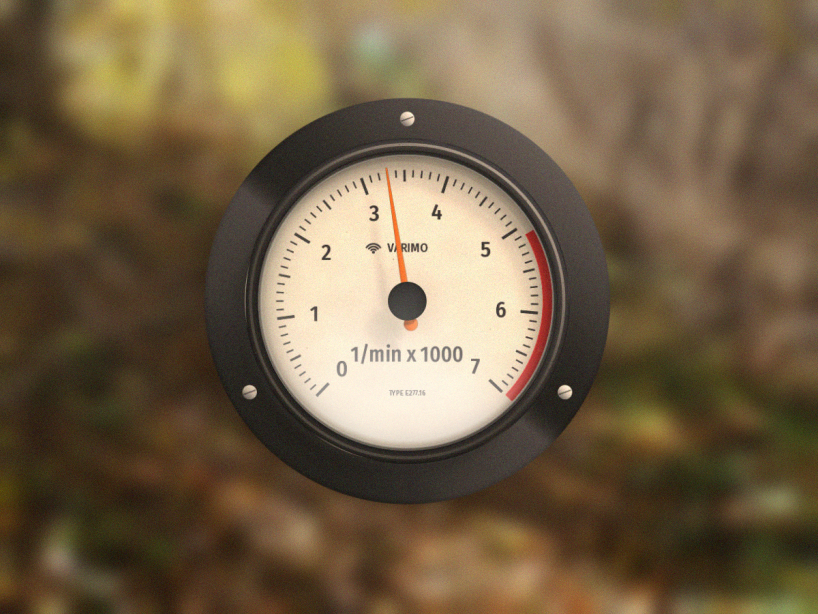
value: 3300
